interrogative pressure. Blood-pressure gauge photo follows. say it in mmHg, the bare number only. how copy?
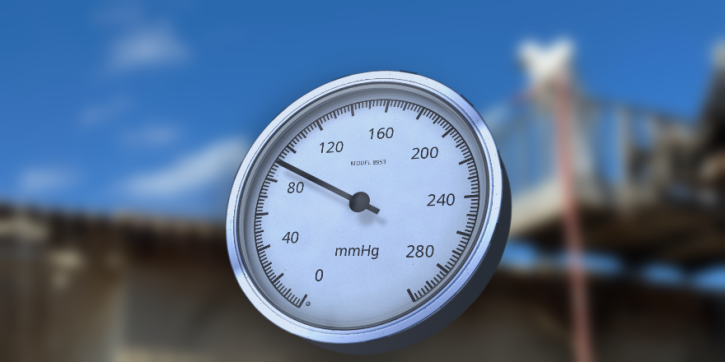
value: 90
